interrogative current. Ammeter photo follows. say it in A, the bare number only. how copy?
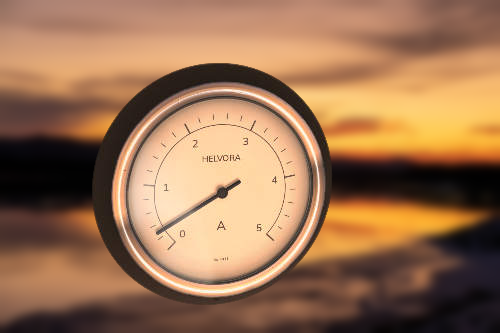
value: 0.3
